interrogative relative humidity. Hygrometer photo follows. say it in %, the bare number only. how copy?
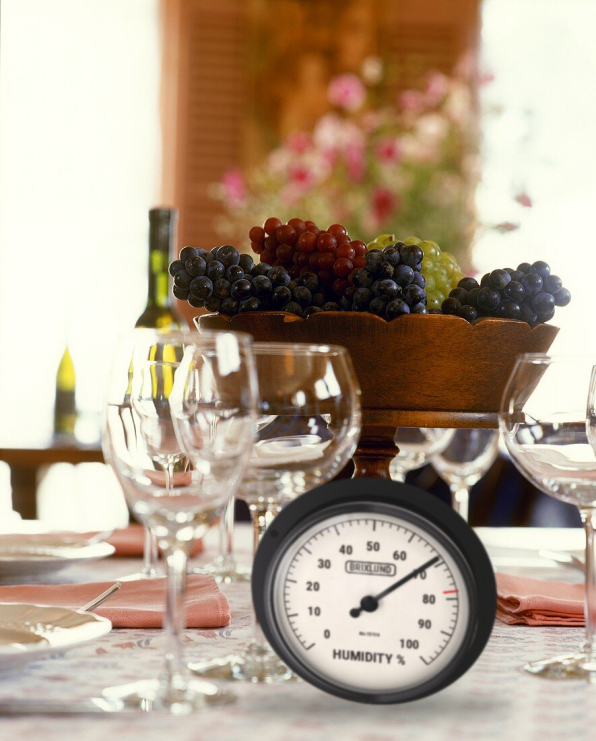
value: 68
